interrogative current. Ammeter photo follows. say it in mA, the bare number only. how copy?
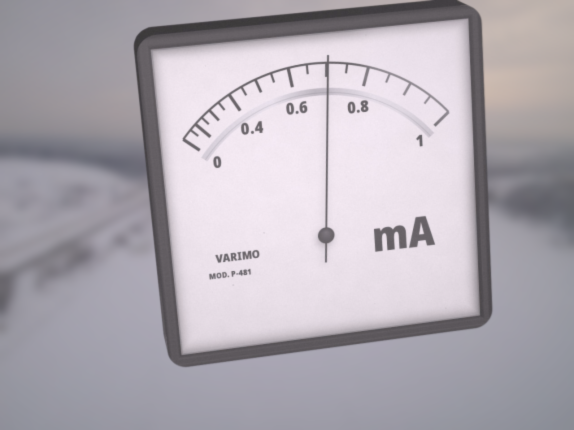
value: 0.7
